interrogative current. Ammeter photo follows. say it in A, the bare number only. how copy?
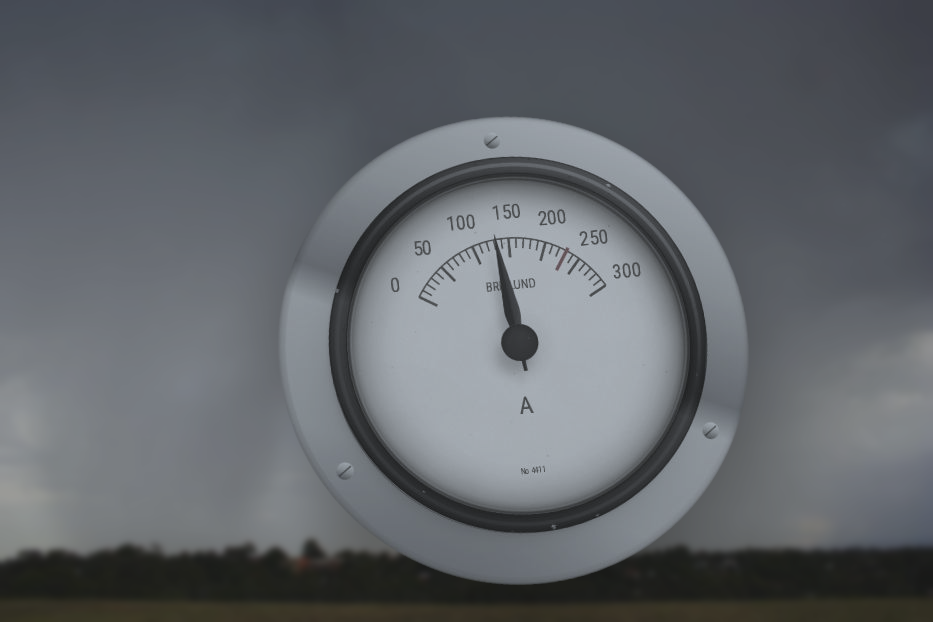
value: 130
